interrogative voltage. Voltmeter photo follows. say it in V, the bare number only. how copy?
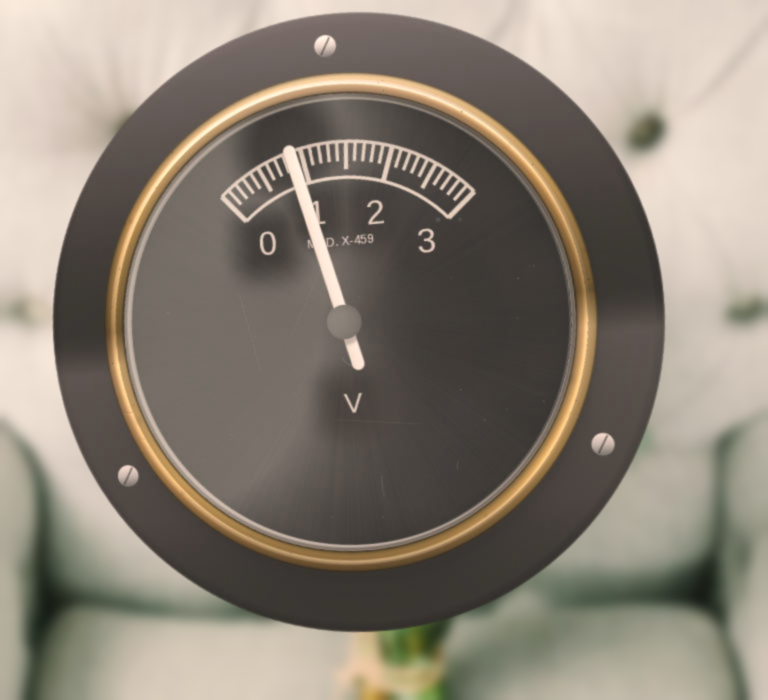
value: 0.9
